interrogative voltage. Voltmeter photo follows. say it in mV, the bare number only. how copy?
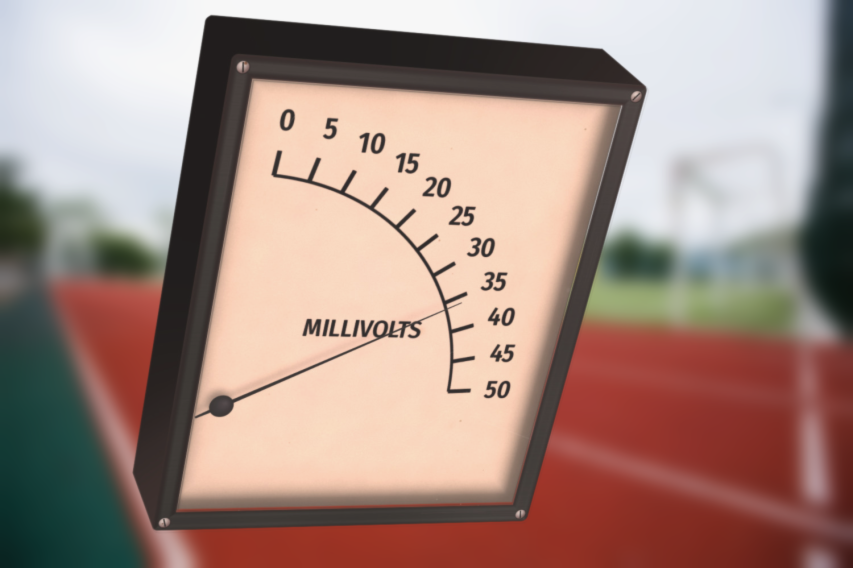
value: 35
